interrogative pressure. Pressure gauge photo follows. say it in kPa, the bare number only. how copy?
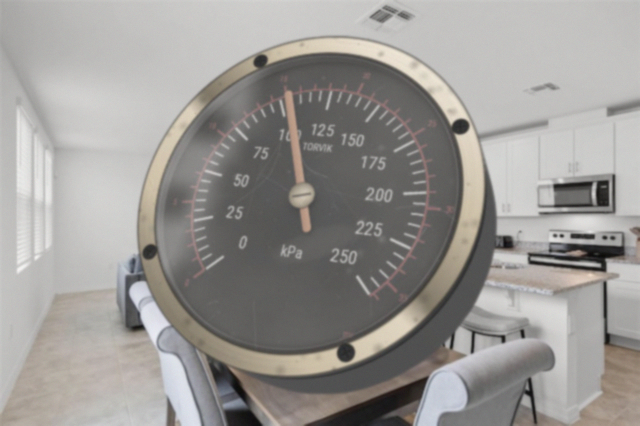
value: 105
